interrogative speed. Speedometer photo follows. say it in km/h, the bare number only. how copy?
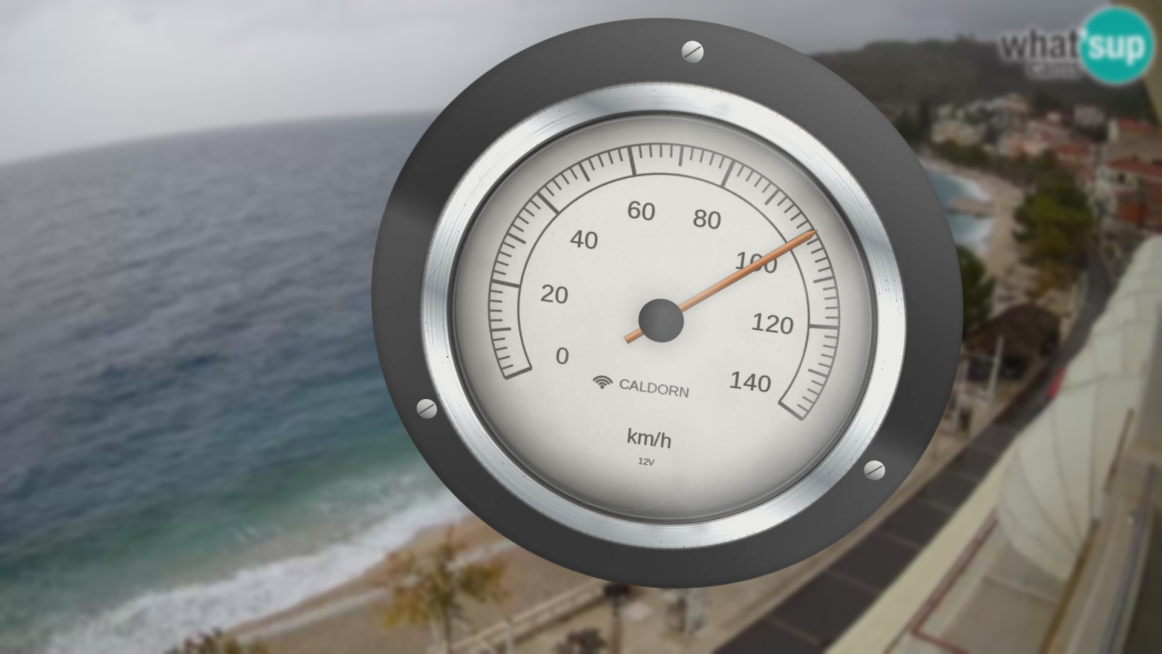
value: 100
